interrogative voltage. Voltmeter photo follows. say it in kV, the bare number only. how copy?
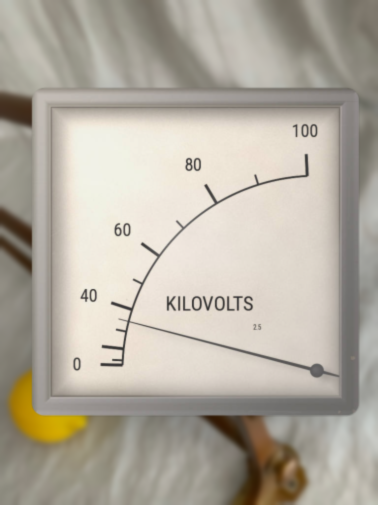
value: 35
